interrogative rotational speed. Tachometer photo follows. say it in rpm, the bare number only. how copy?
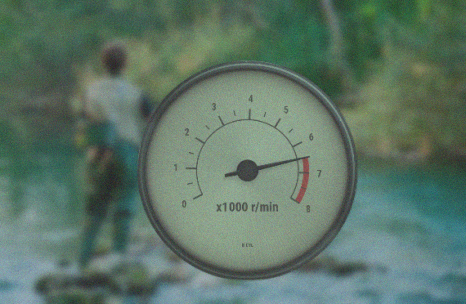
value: 6500
